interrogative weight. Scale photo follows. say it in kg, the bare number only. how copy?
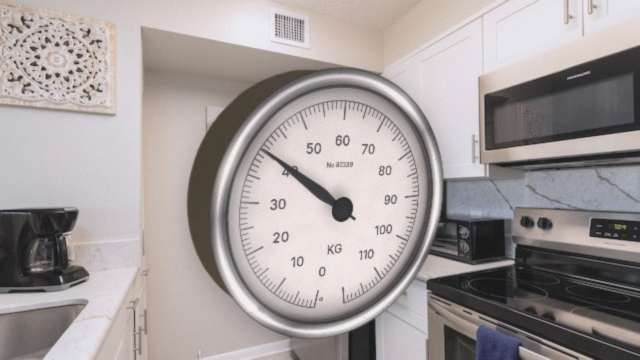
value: 40
